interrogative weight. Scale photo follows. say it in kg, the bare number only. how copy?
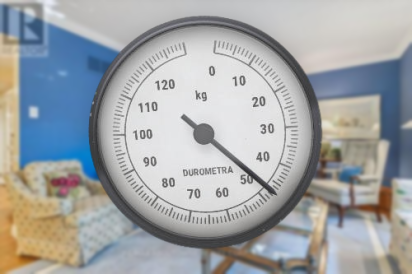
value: 47
